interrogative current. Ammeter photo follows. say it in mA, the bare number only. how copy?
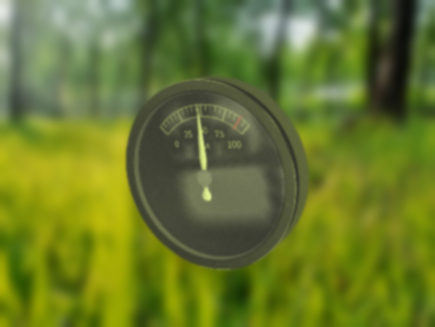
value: 50
